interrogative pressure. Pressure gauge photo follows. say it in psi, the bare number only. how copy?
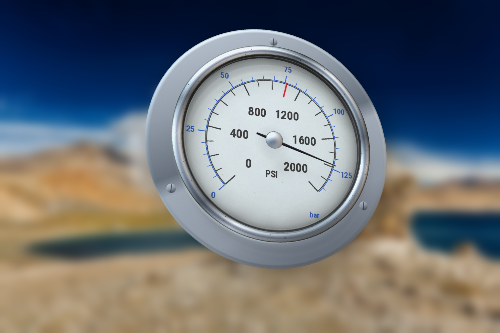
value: 1800
